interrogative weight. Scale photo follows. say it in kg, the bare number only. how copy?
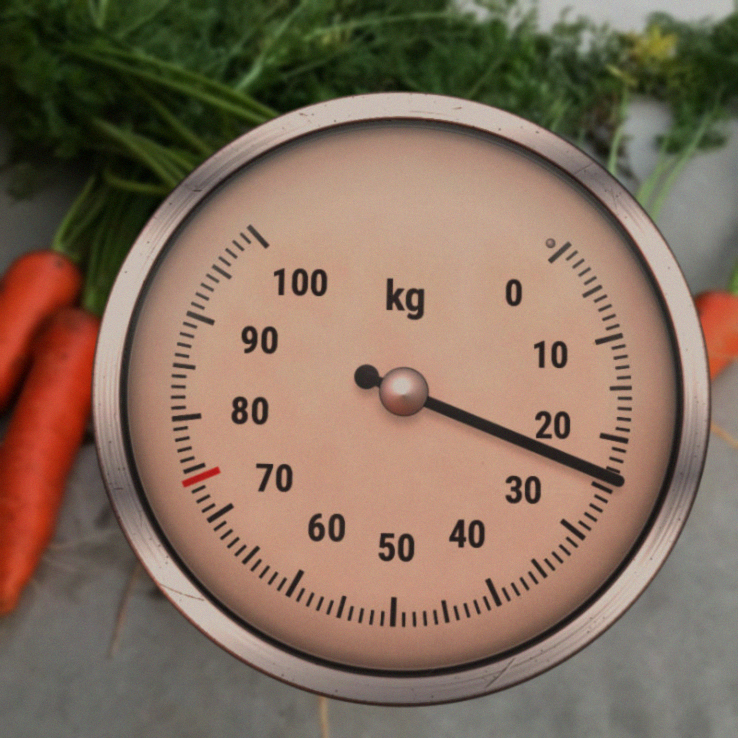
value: 24
